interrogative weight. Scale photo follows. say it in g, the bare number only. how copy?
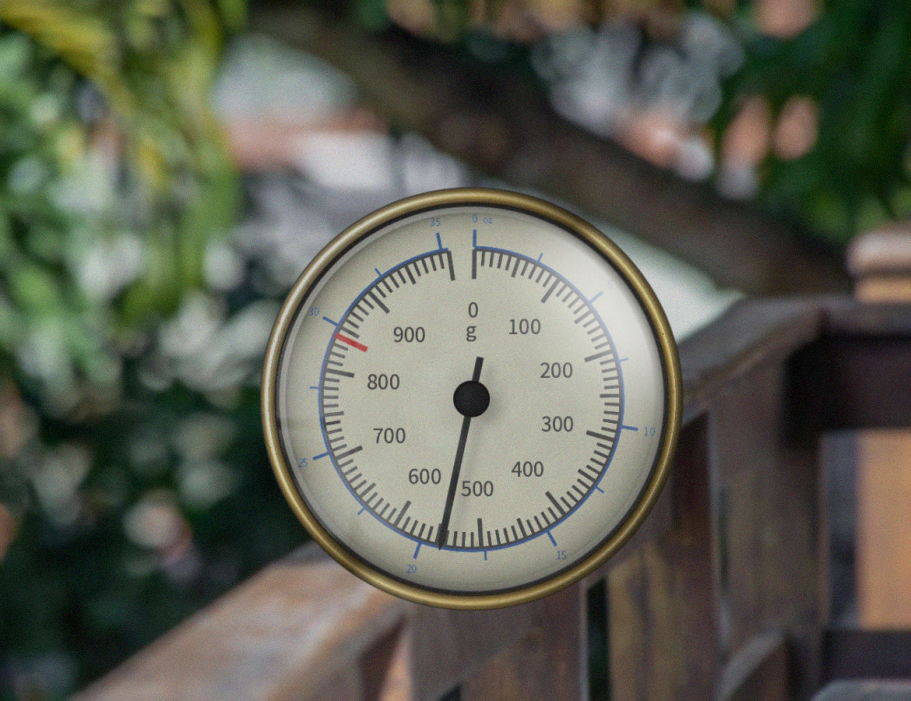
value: 545
